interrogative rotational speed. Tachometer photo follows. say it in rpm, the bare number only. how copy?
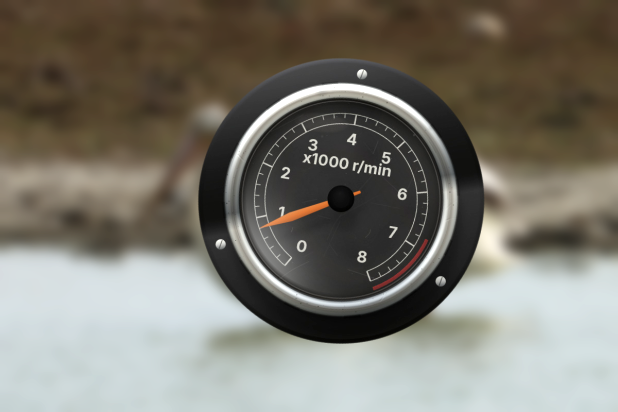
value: 800
